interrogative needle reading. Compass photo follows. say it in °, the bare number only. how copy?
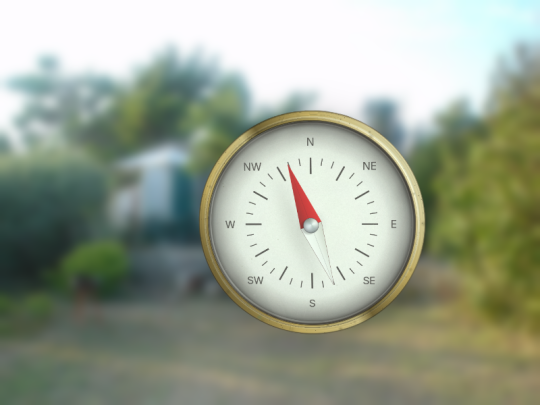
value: 340
